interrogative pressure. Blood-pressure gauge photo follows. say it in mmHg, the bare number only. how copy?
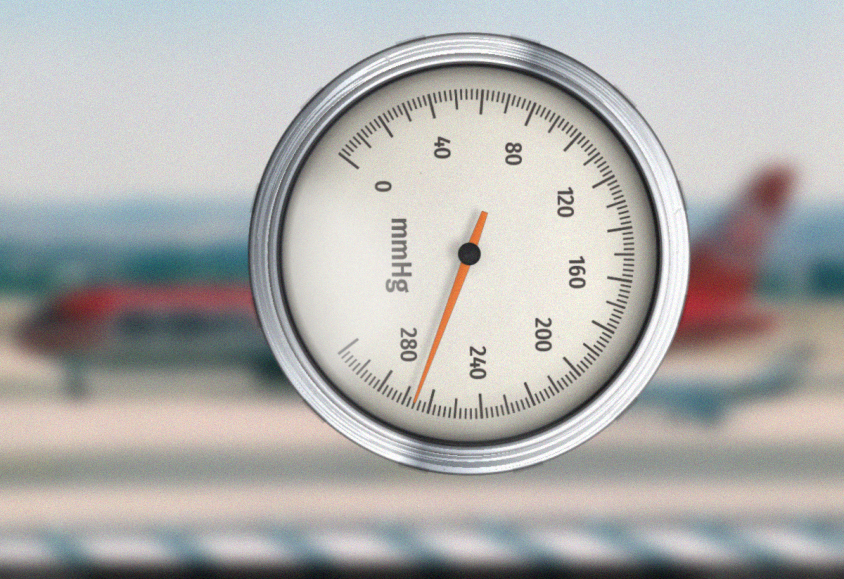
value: 266
